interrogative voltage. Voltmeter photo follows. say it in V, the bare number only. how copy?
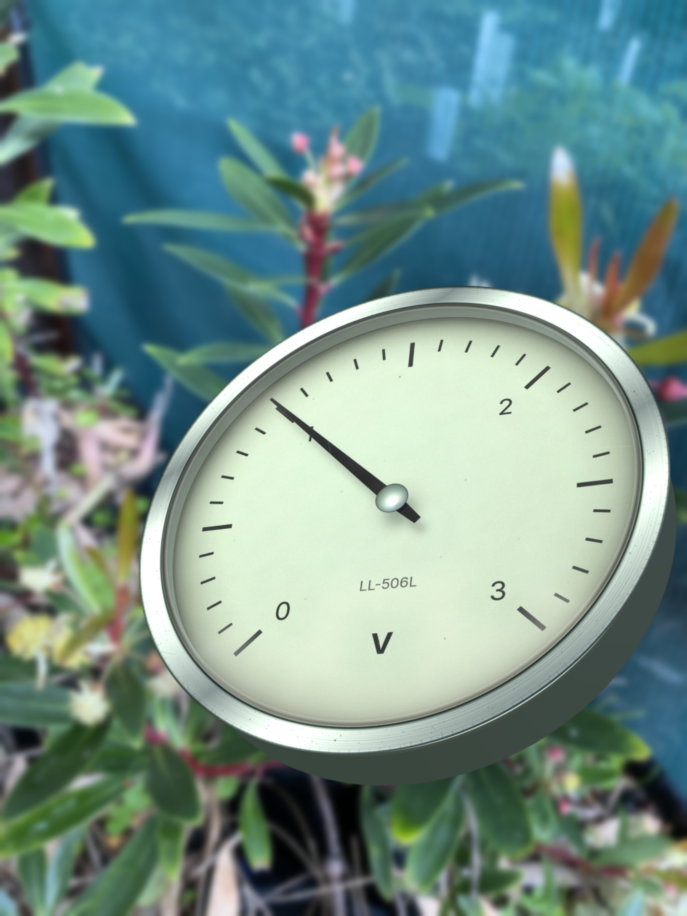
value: 1
